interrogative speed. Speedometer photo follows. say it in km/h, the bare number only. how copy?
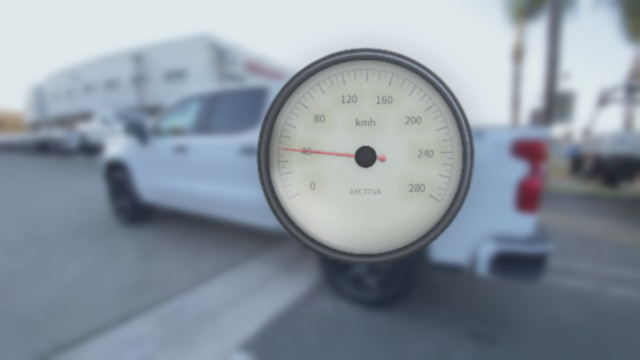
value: 40
